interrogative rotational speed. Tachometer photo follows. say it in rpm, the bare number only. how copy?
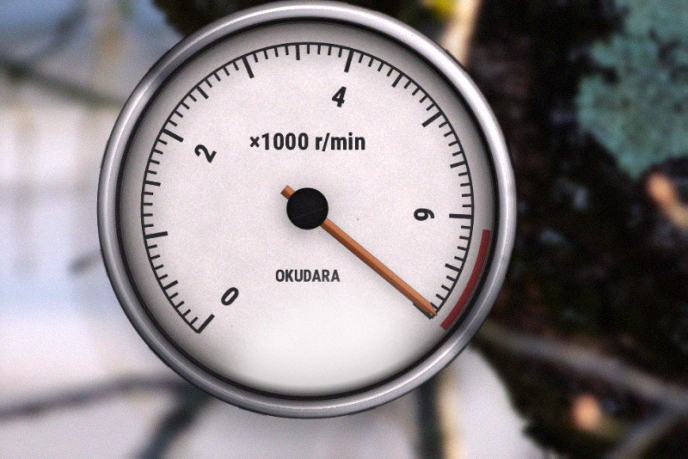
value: 6950
